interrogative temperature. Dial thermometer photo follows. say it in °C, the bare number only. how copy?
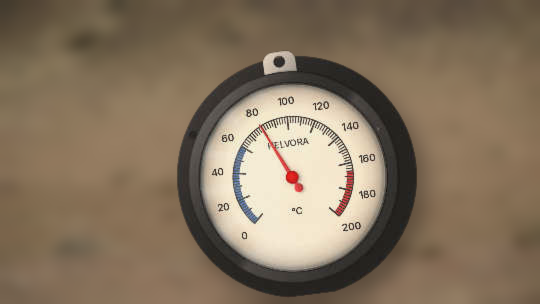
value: 80
